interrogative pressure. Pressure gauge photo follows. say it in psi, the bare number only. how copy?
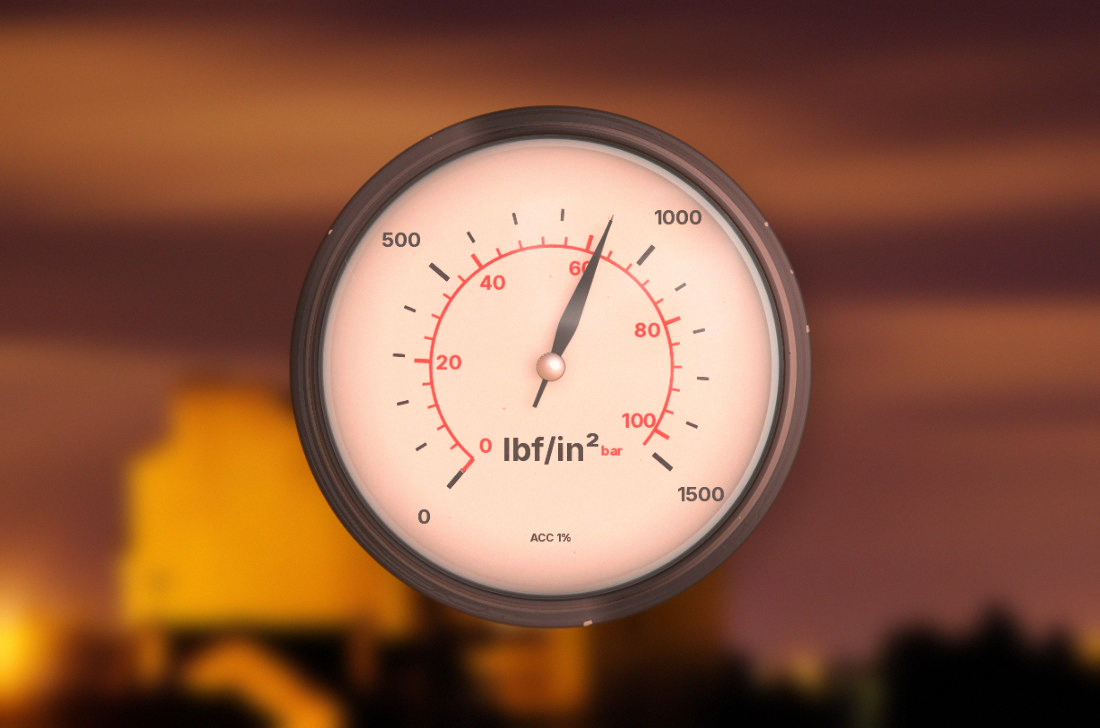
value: 900
